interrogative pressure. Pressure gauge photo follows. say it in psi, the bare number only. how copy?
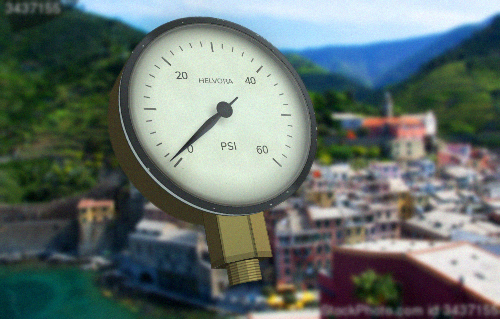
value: 1
